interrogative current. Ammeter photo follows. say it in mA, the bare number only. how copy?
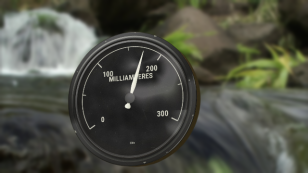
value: 175
